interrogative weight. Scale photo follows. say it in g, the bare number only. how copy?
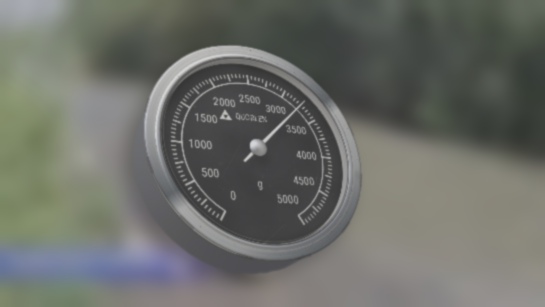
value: 3250
